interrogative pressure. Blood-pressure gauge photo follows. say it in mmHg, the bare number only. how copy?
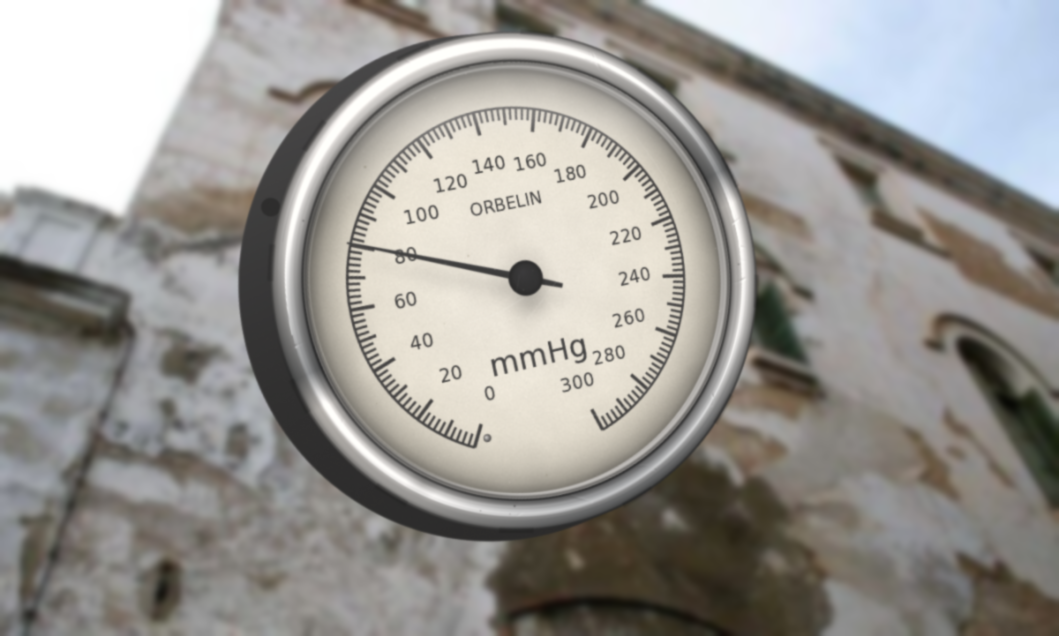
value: 80
